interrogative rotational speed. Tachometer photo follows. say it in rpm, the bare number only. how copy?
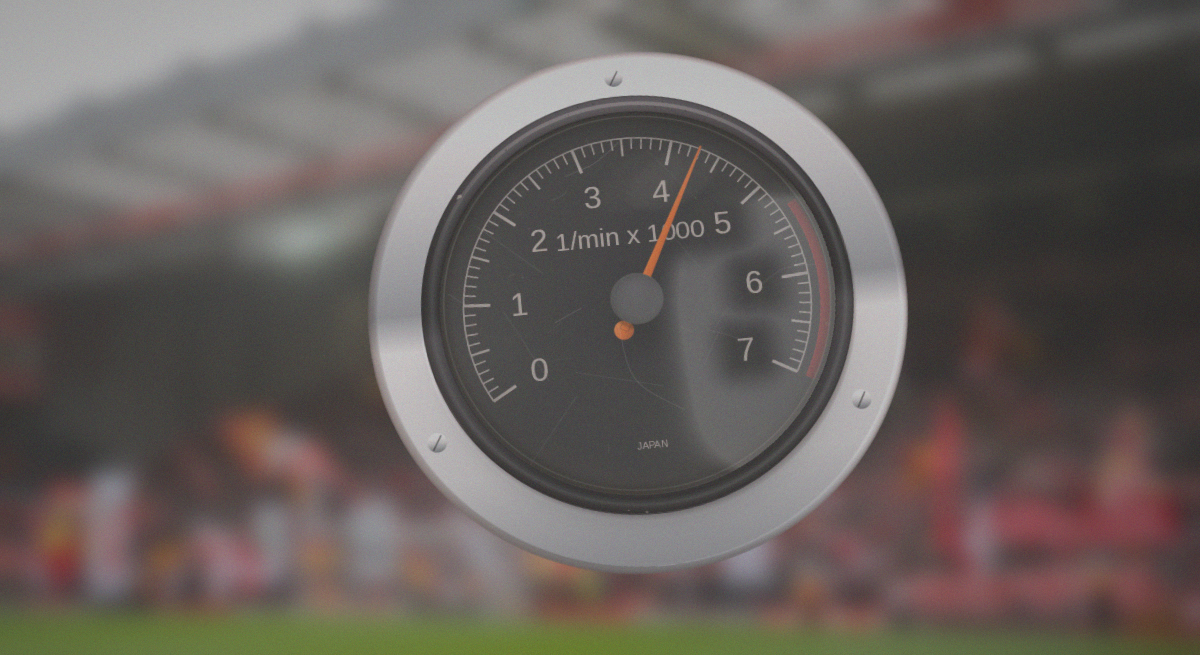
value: 4300
